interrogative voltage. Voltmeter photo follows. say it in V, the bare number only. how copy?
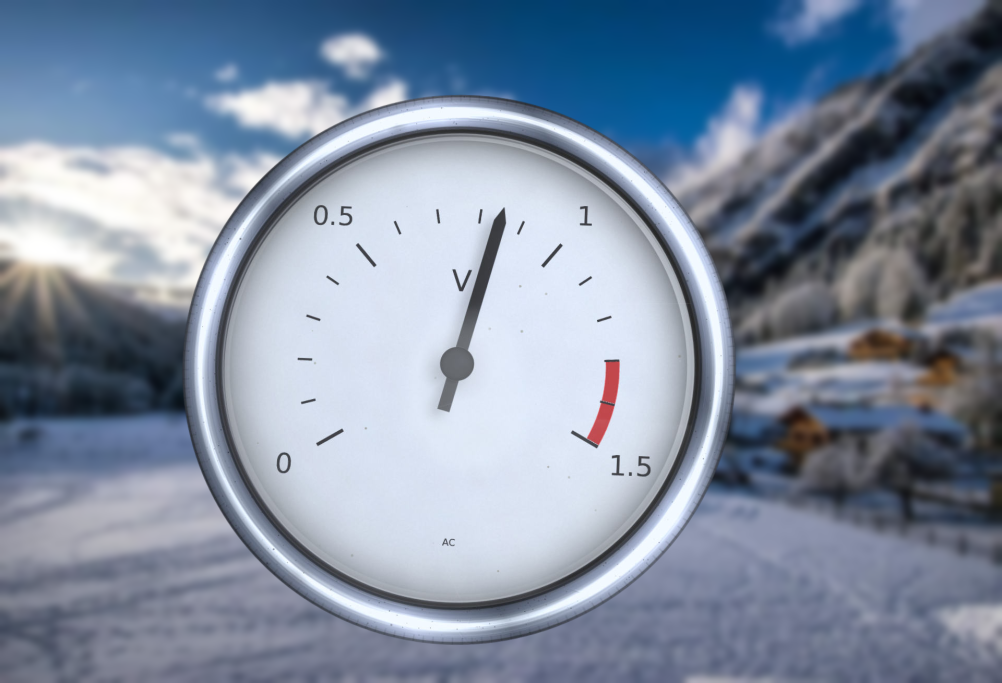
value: 0.85
